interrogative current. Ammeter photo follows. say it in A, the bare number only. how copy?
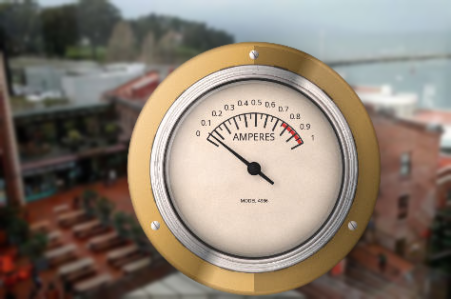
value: 0.05
